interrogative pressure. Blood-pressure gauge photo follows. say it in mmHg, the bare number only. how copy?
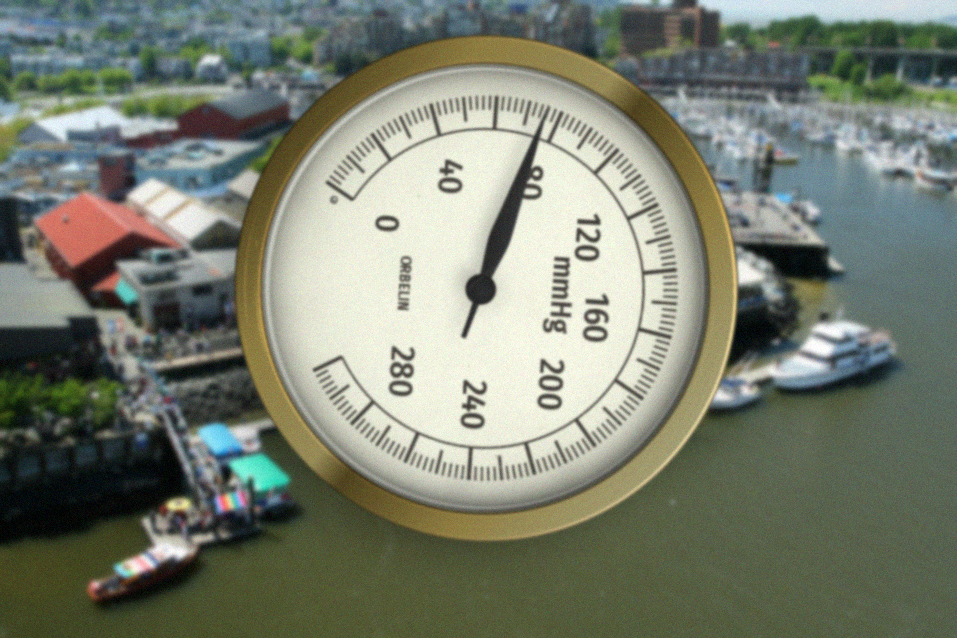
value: 76
